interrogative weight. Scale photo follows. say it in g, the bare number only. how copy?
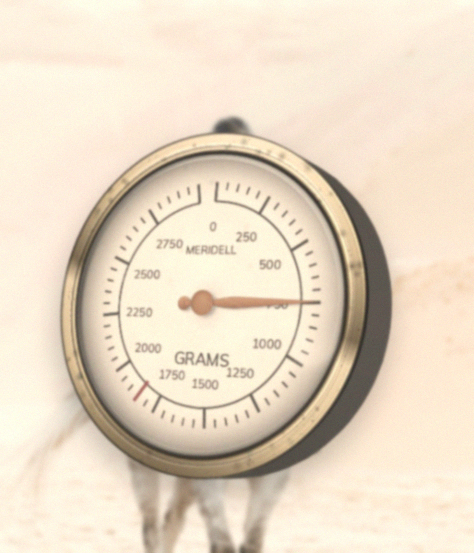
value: 750
